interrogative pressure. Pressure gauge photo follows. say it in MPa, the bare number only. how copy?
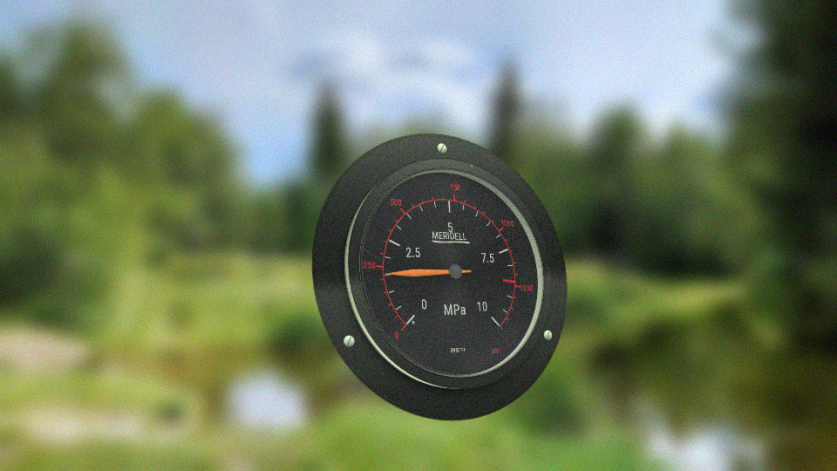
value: 1.5
